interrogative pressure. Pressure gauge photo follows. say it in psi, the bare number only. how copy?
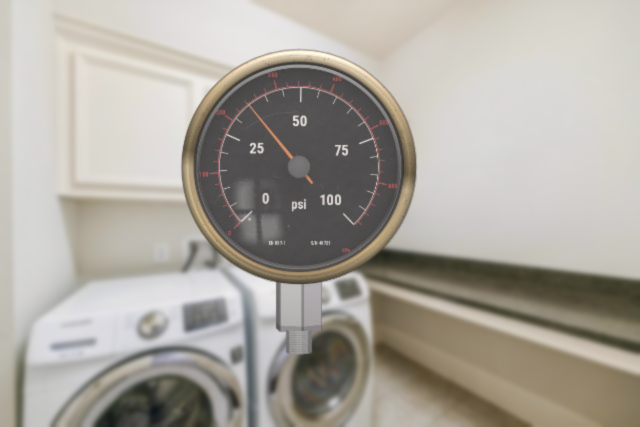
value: 35
